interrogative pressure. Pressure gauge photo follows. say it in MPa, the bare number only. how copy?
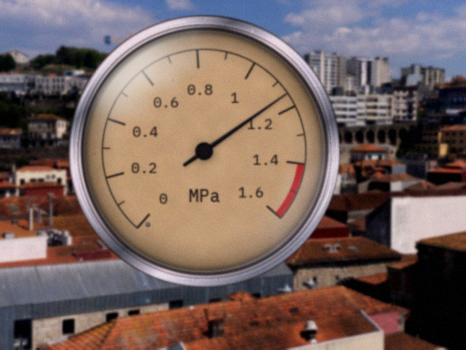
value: 1.15
